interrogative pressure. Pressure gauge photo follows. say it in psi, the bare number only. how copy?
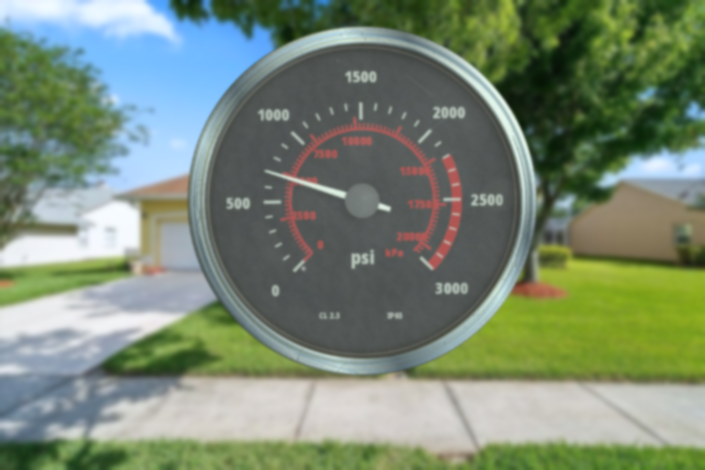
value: 700
